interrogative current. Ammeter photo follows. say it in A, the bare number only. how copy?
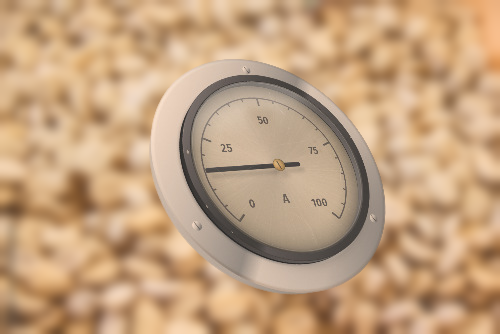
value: 15
